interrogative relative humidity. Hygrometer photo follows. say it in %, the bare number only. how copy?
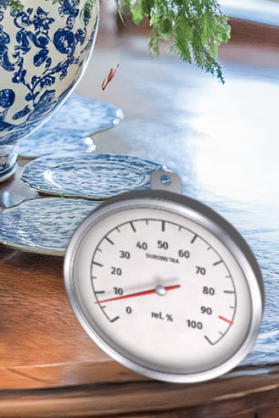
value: 7.5
